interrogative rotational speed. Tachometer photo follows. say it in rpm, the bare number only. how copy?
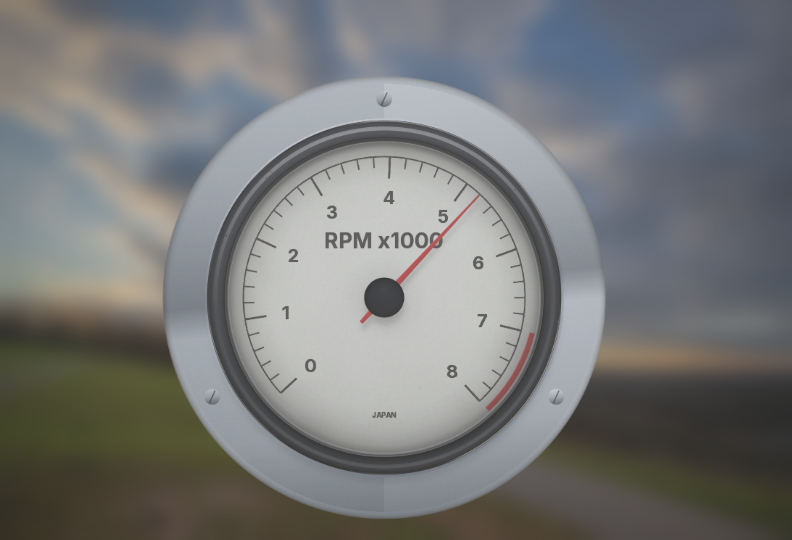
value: 5200
